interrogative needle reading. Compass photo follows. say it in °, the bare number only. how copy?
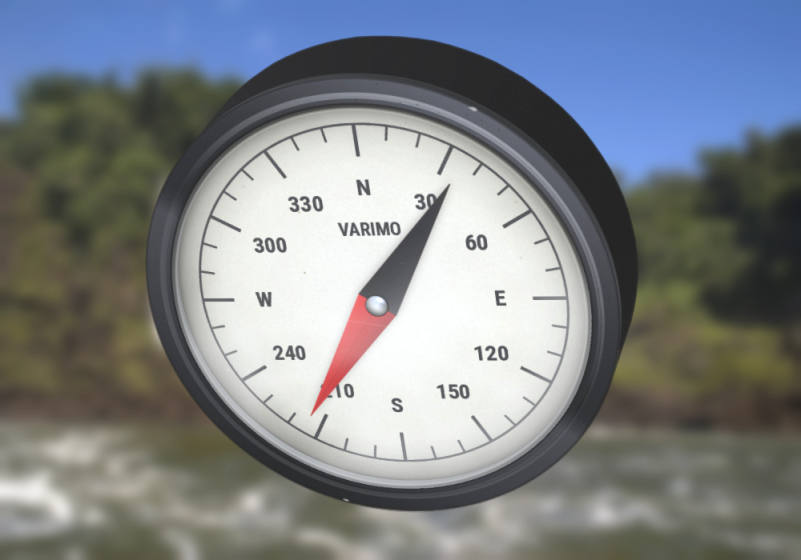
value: 215
